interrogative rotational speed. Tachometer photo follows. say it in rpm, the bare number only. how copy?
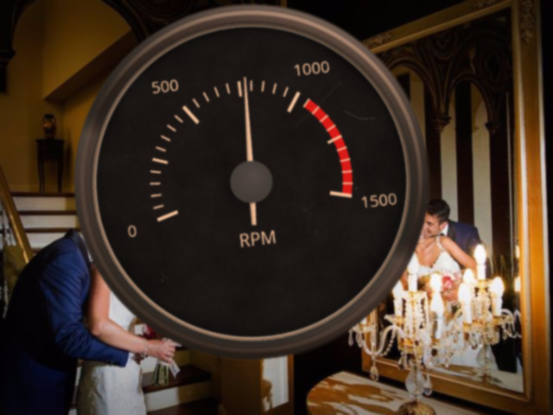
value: 775
